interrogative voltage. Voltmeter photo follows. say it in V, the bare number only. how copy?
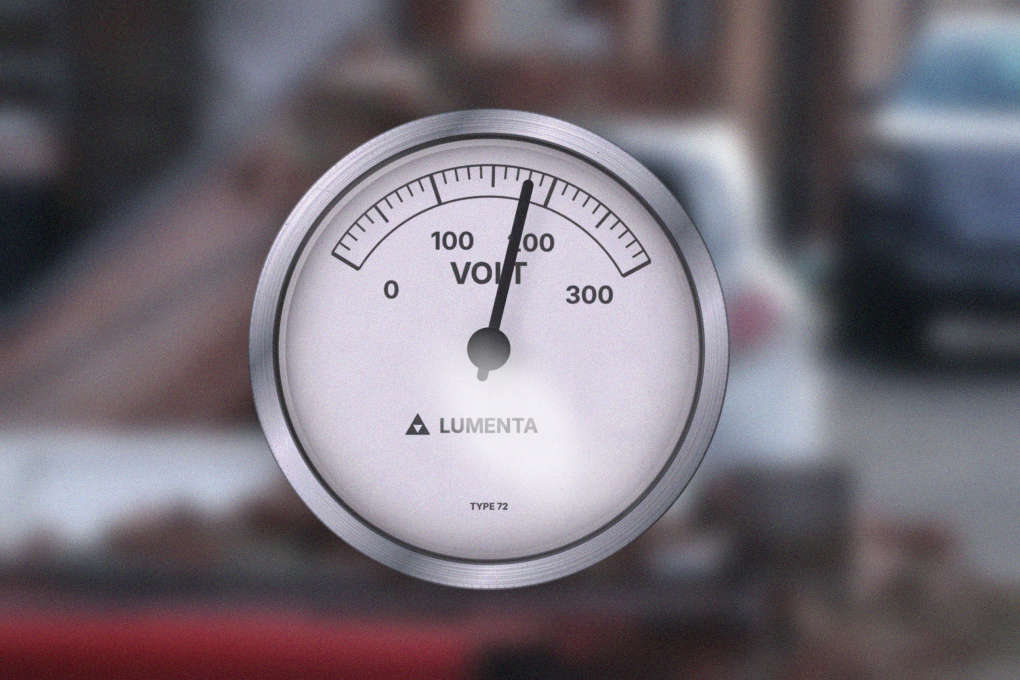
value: 180
